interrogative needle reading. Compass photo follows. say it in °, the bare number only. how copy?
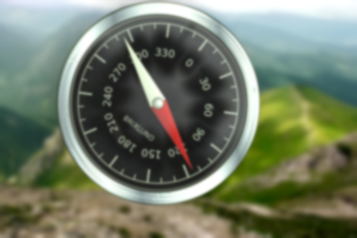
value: 115
